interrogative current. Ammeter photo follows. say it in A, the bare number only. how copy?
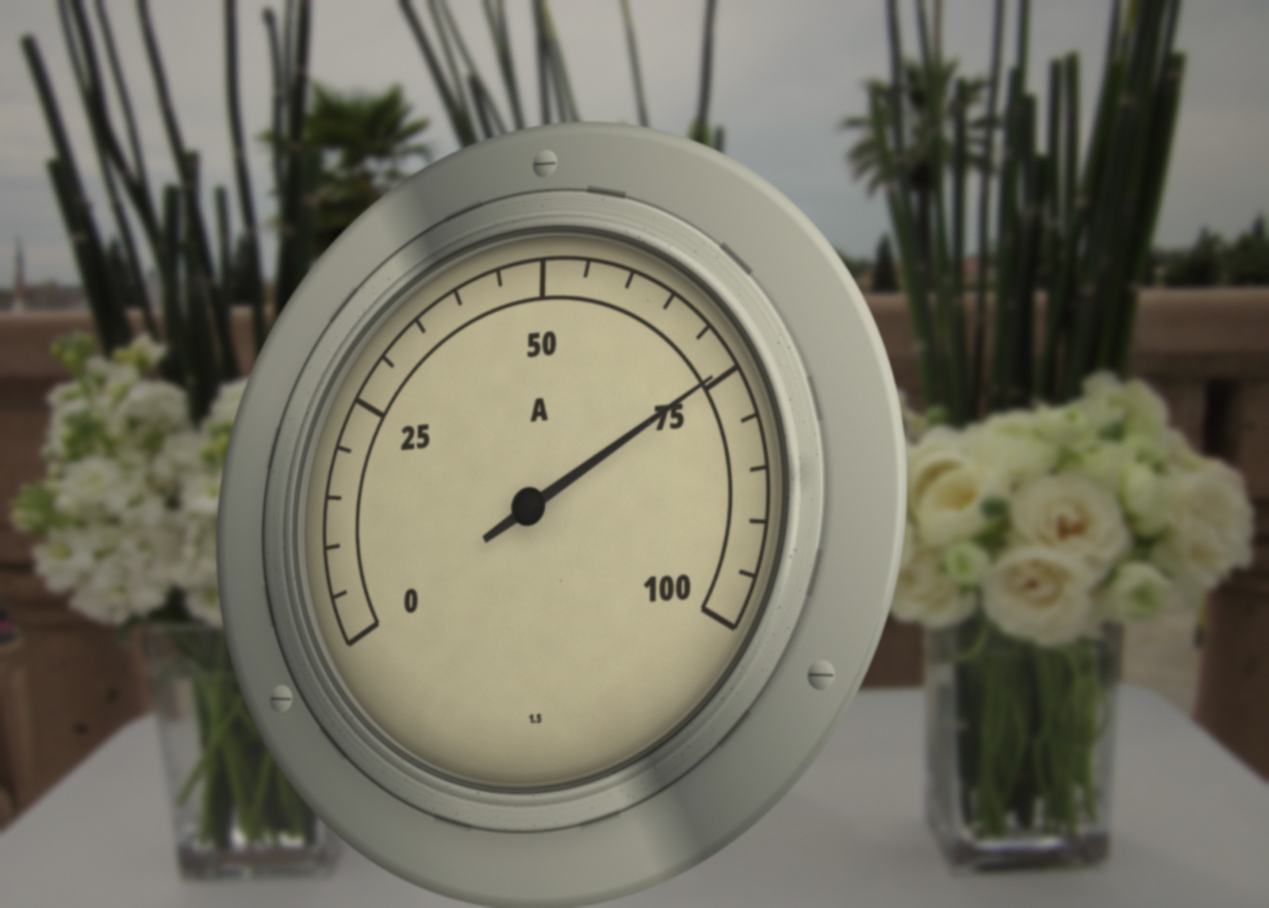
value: 75
